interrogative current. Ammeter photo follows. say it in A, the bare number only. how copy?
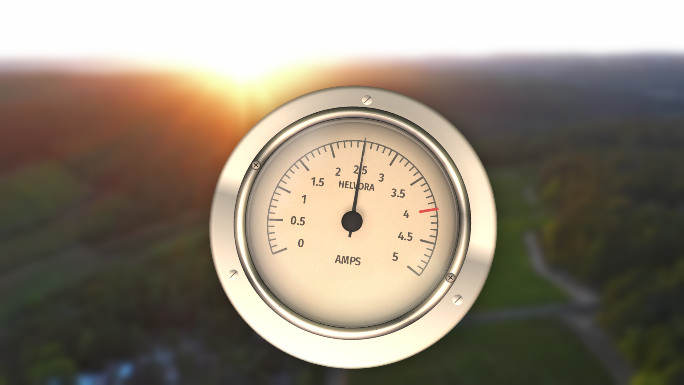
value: 2.5
